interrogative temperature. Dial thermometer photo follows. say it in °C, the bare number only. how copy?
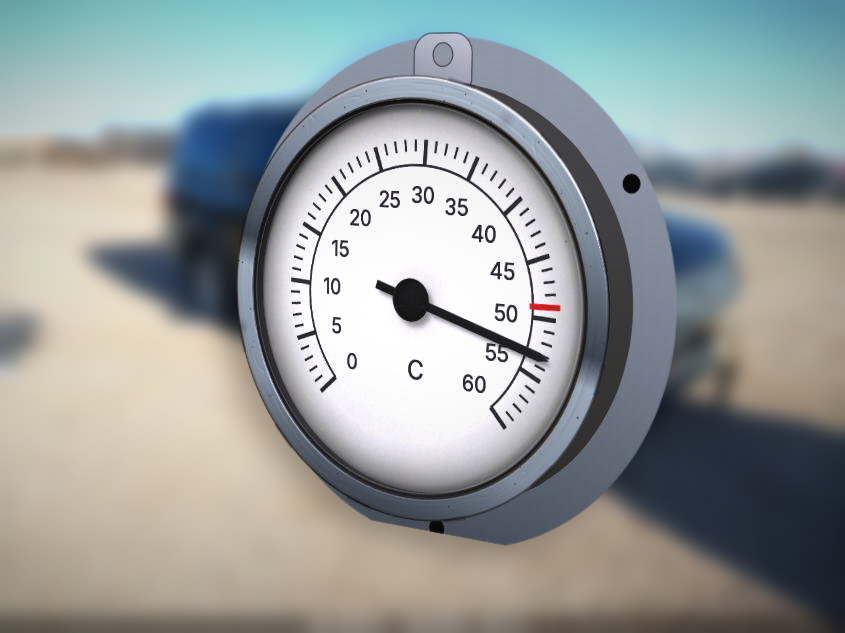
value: 53
